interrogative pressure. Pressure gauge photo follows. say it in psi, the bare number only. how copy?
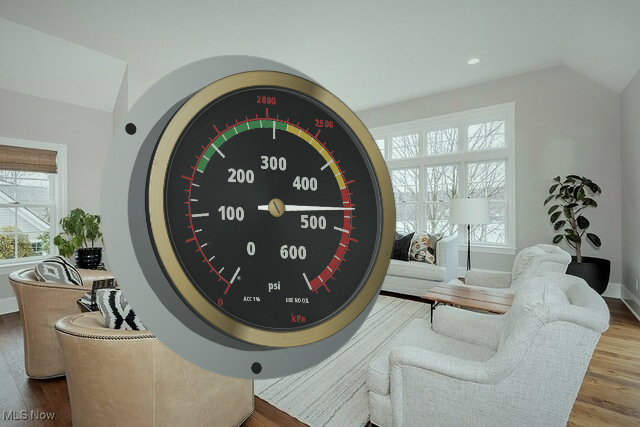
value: 470
